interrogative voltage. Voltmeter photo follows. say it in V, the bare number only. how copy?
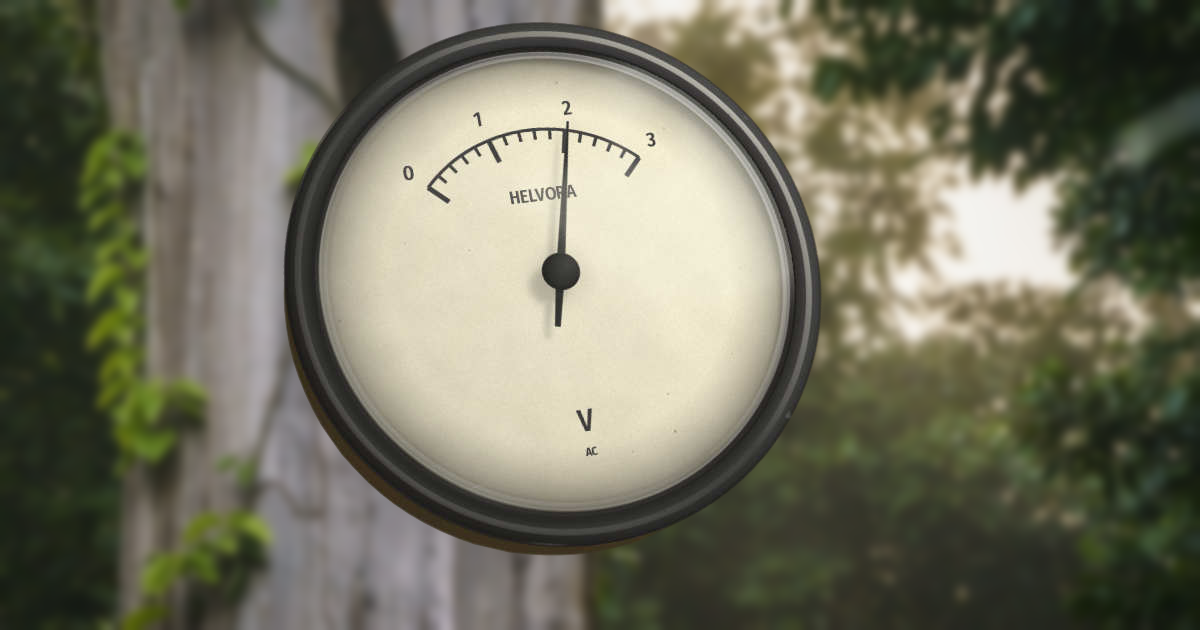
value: 2
